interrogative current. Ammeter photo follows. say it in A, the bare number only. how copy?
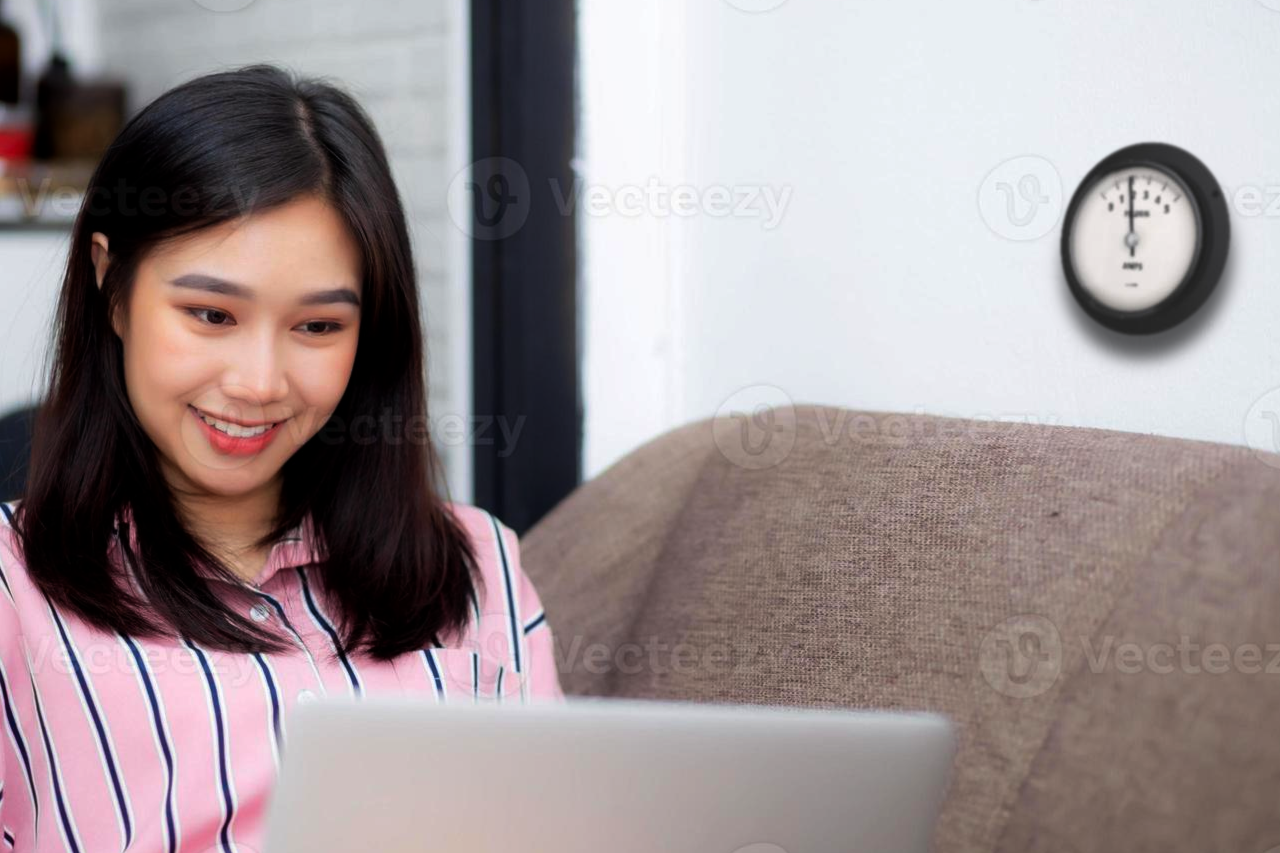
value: 2
